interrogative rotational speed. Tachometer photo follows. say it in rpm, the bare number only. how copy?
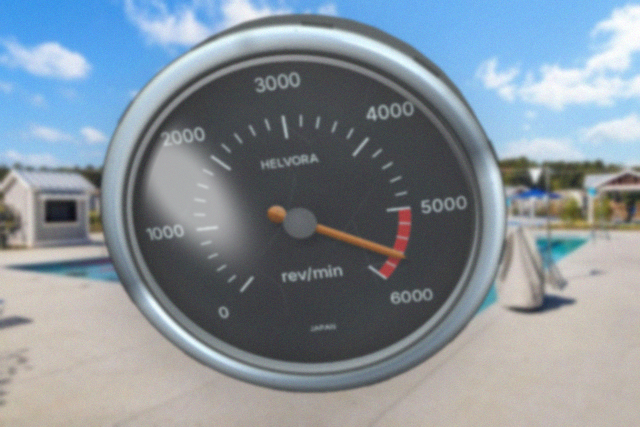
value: 5600
